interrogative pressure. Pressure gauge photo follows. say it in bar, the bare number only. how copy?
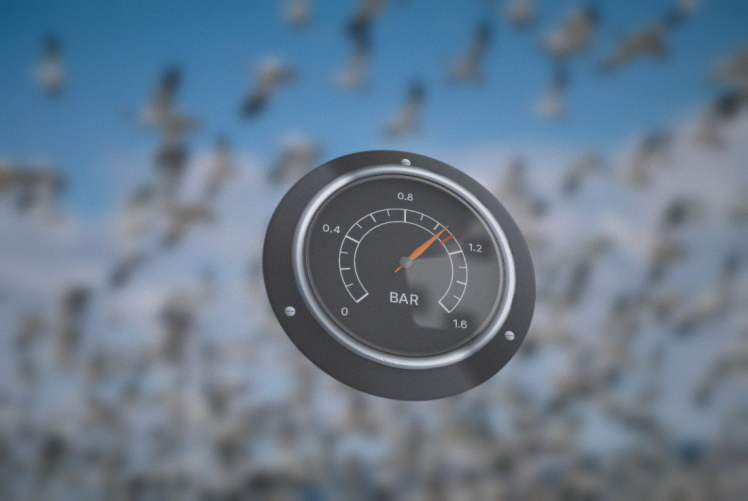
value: 1.05
